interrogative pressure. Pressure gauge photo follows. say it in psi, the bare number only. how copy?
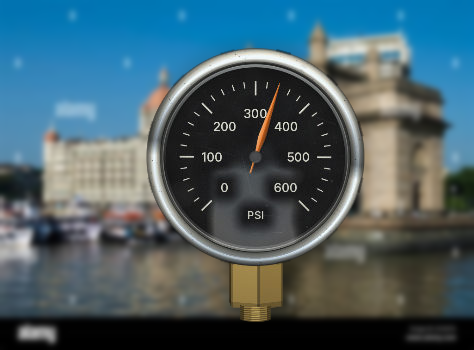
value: 340
